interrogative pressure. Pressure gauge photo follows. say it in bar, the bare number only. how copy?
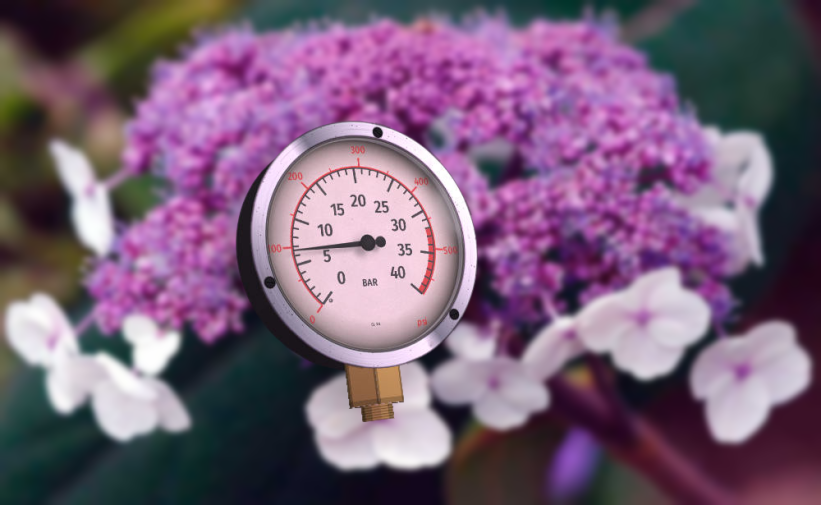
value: 6.5
